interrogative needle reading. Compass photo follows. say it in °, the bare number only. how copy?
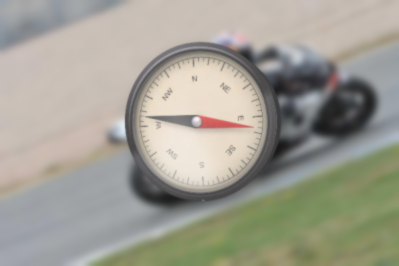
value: 100
